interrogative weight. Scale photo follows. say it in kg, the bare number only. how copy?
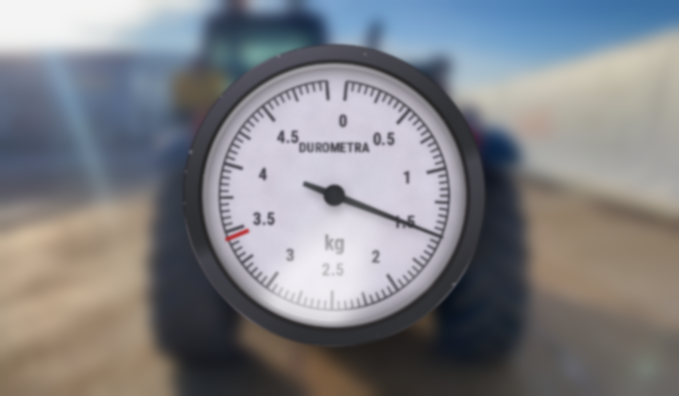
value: 1.5
